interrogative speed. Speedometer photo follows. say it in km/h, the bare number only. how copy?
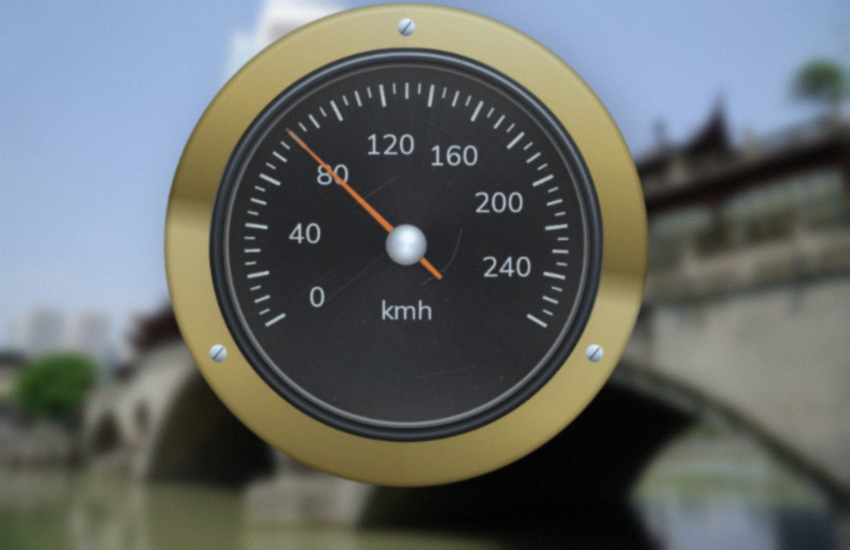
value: 80
